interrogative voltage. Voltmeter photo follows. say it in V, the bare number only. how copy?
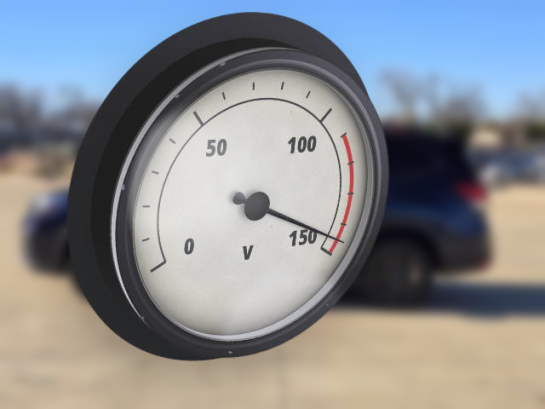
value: 145
